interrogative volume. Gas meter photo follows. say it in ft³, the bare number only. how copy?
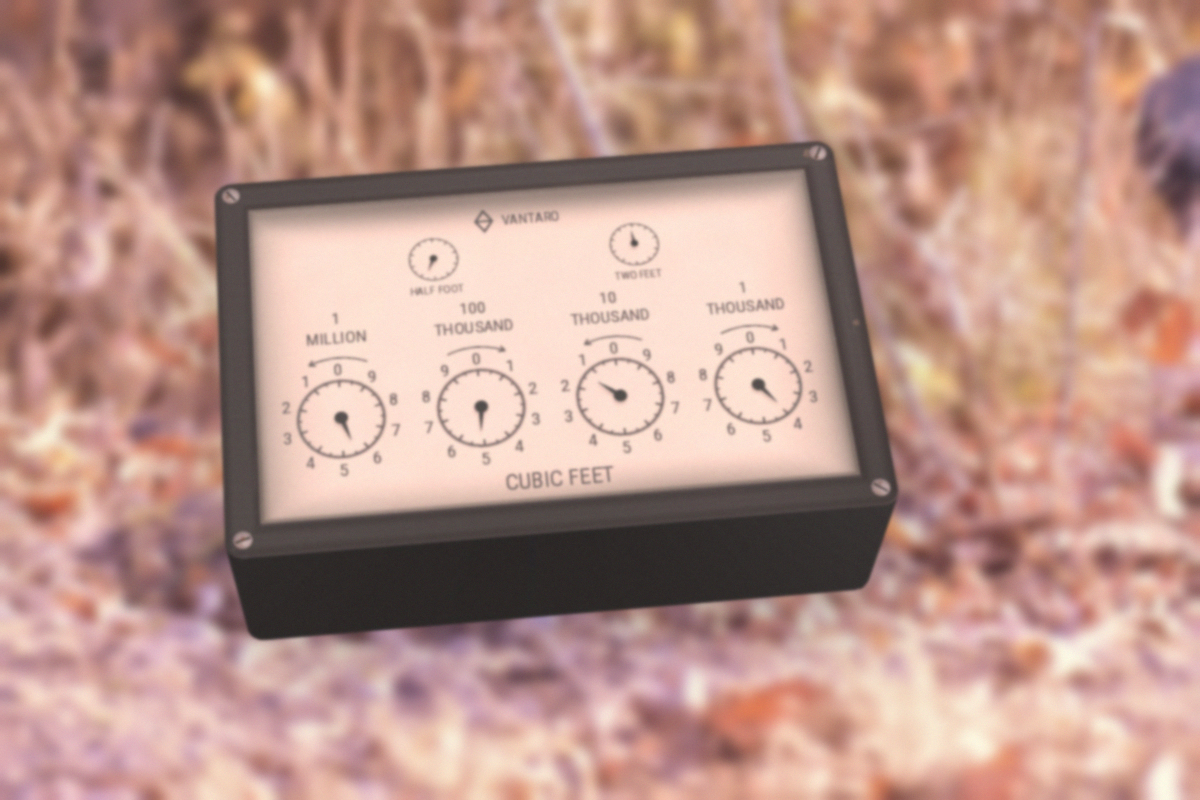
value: 551400
